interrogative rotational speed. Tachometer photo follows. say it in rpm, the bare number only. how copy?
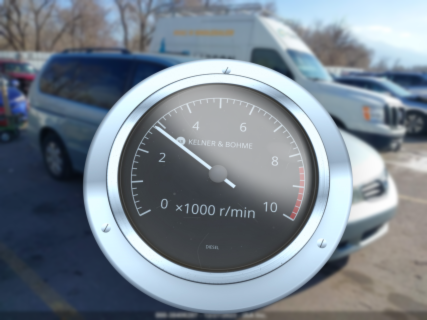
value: 2800
